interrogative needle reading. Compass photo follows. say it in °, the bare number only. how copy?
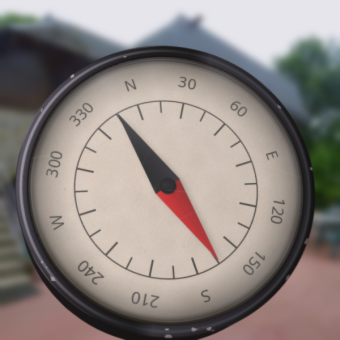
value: 165
